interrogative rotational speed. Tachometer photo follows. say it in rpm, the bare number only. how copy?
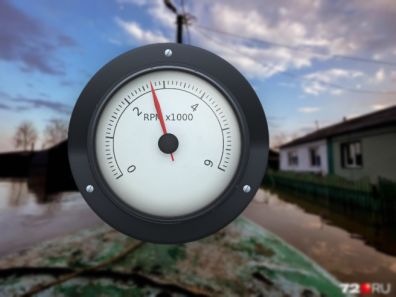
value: 2700
